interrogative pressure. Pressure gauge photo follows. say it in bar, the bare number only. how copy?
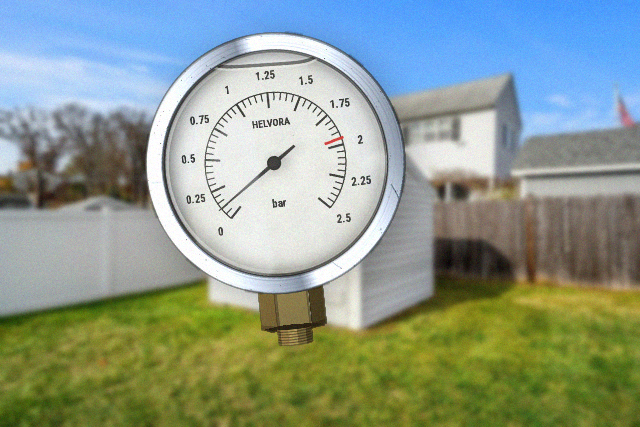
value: 0.1
